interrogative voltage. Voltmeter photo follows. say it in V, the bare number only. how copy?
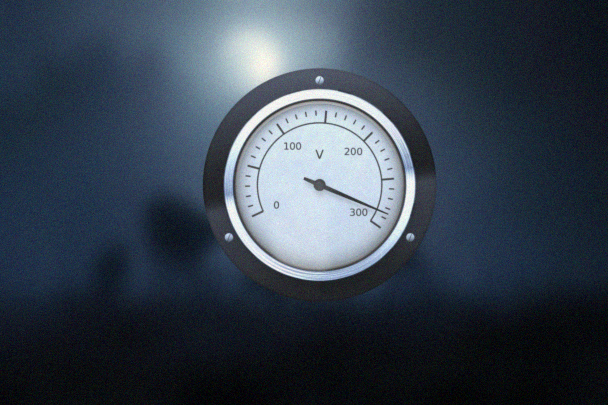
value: 285
